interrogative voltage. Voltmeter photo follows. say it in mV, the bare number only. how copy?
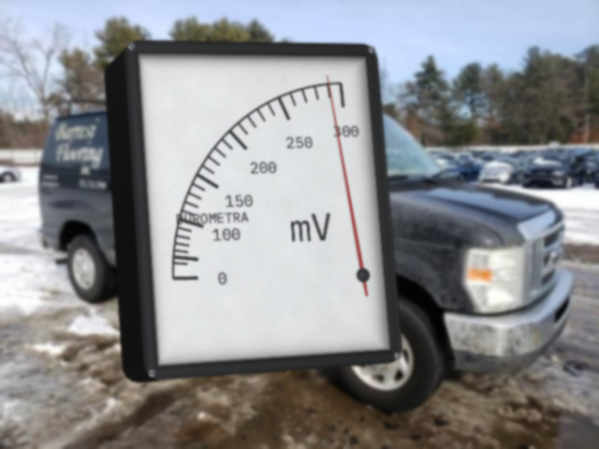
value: 290
